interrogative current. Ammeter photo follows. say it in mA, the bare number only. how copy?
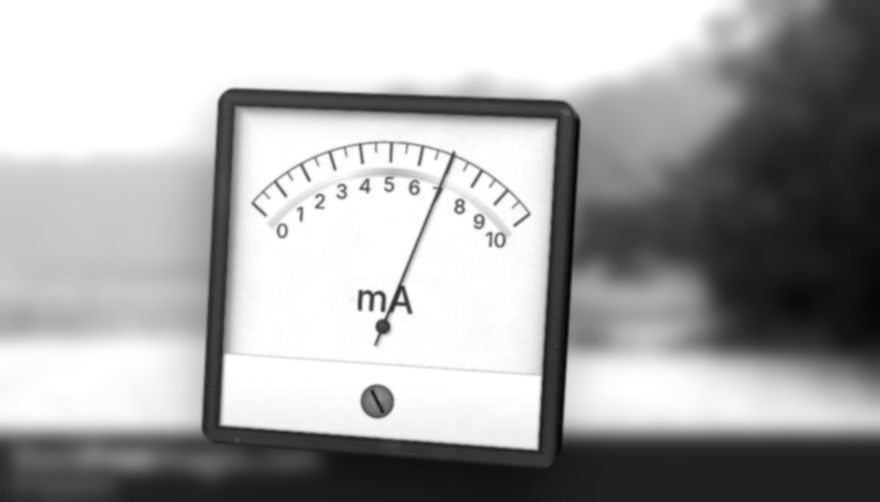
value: 7
